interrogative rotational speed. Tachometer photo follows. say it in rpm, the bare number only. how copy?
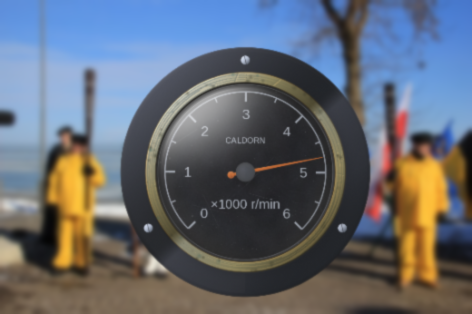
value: 4750
